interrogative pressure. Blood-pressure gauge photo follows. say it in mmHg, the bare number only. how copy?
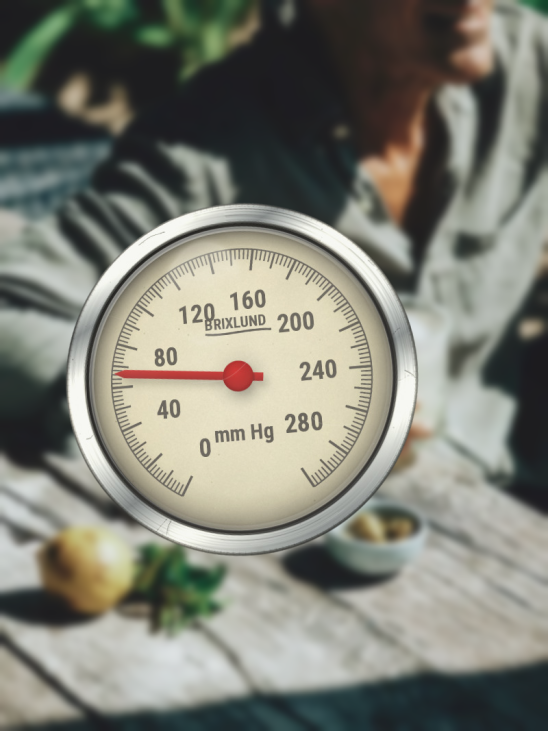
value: 66
